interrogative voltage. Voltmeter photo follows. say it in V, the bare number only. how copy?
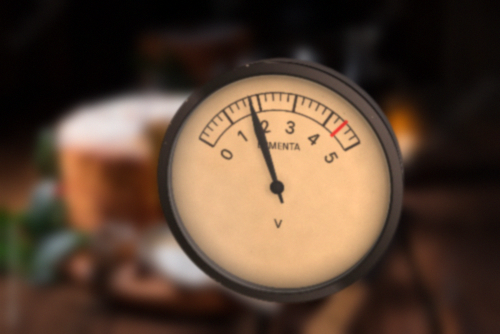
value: 1.8
